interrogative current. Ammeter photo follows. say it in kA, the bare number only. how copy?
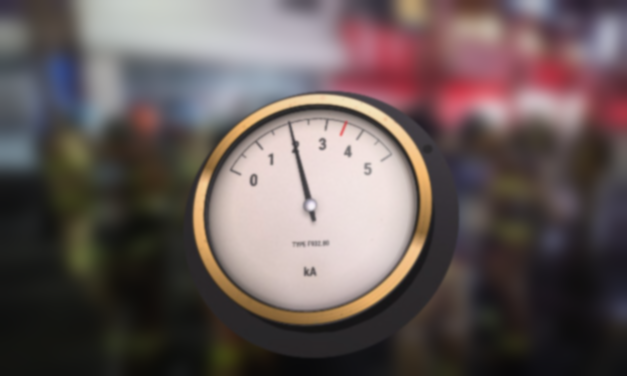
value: 2
